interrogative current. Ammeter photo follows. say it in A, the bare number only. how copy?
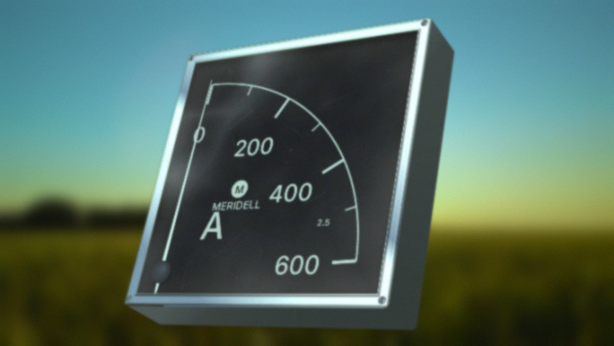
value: 0
